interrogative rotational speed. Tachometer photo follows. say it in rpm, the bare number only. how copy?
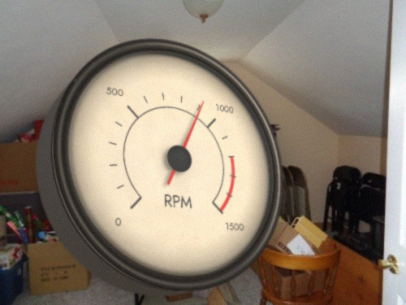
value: 900
